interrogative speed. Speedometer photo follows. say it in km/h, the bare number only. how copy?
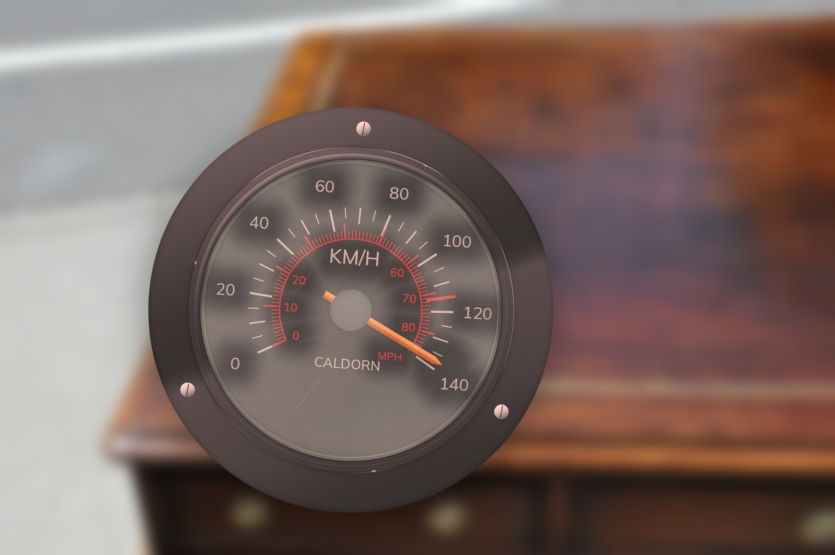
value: 137.5
